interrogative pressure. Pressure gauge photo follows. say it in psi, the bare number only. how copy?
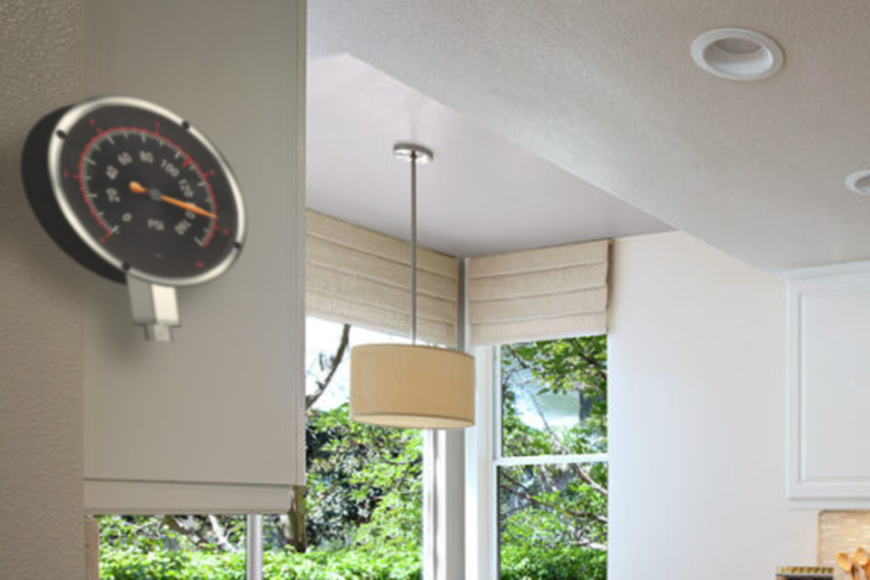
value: 140
